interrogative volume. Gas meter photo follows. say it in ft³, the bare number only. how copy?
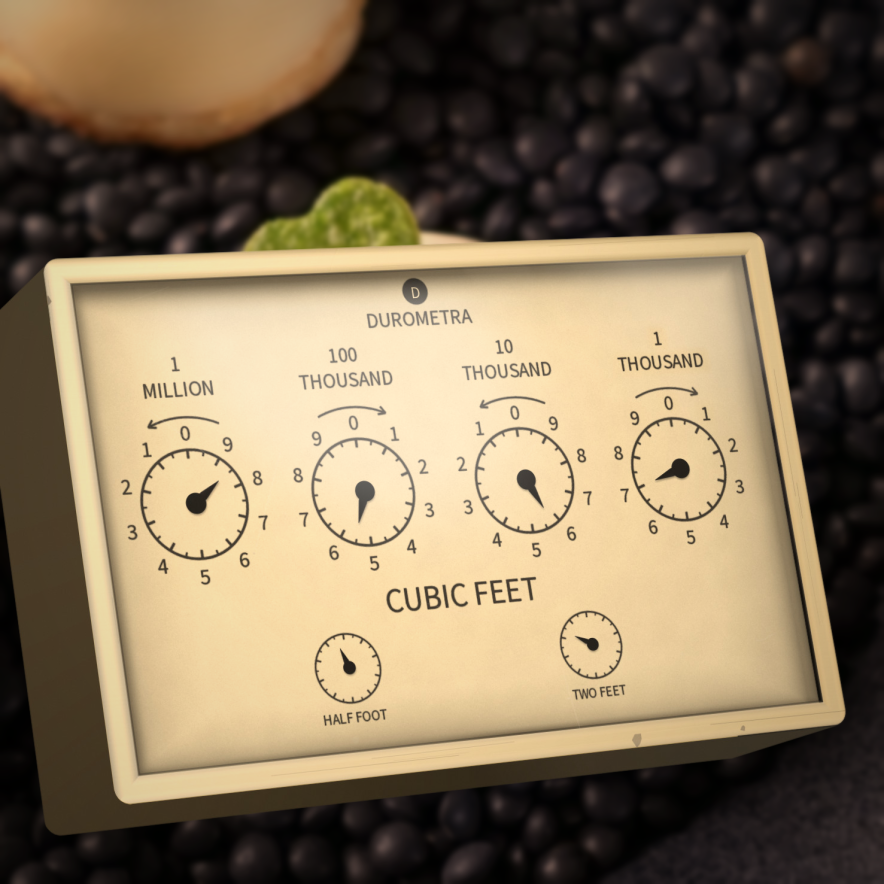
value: 855700
